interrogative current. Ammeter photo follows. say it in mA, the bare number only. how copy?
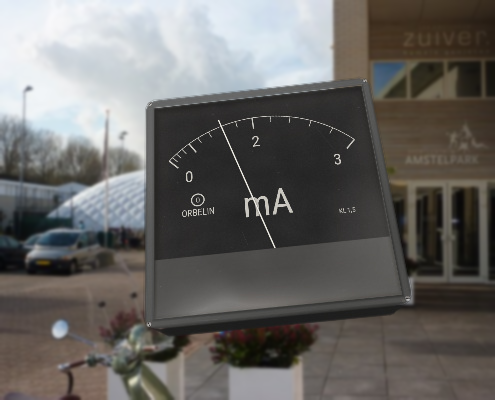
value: 1.6
